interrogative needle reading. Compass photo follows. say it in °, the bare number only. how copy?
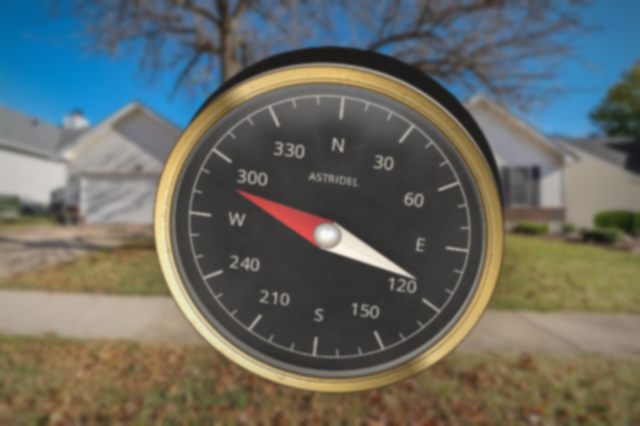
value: 290
